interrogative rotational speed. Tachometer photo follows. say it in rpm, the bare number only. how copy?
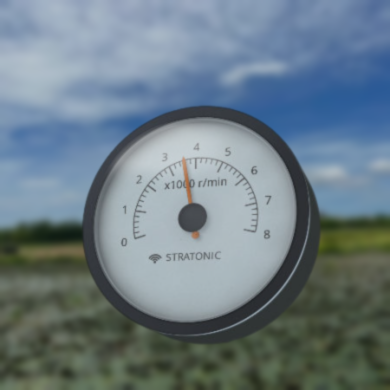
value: 3600
